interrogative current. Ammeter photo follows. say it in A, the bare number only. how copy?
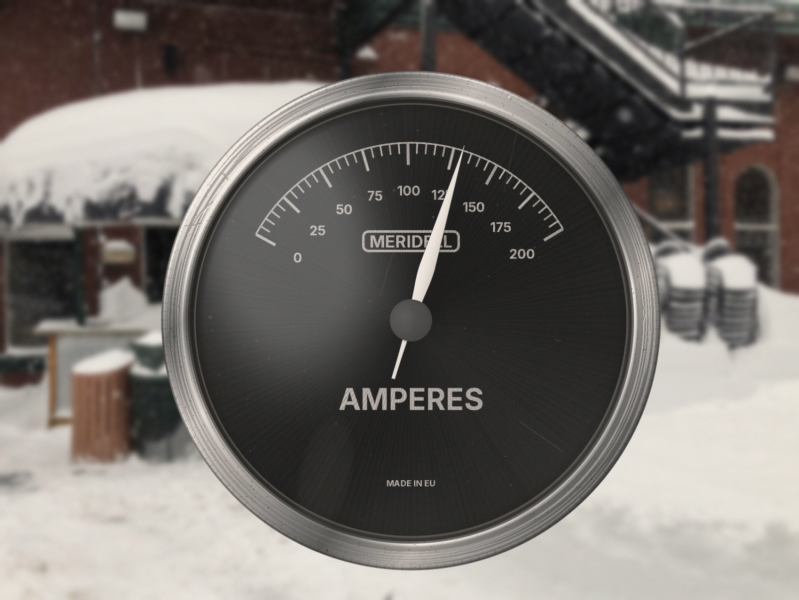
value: 130
